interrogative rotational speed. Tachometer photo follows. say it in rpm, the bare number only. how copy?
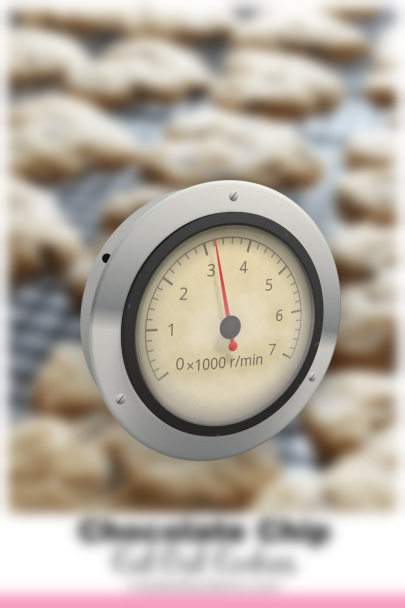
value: 3200
